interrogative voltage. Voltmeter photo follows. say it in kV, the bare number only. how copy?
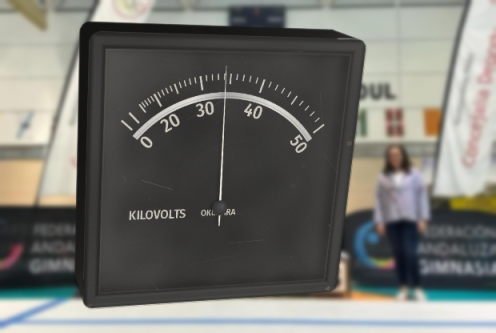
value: 34
